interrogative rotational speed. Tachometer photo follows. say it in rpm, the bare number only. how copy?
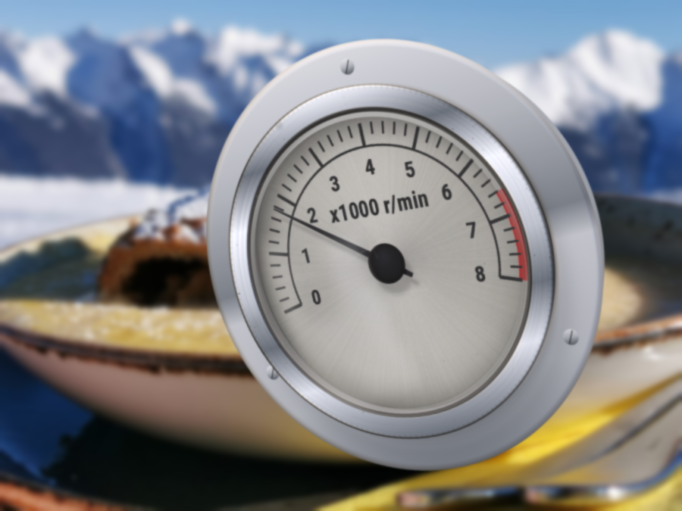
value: 1800
